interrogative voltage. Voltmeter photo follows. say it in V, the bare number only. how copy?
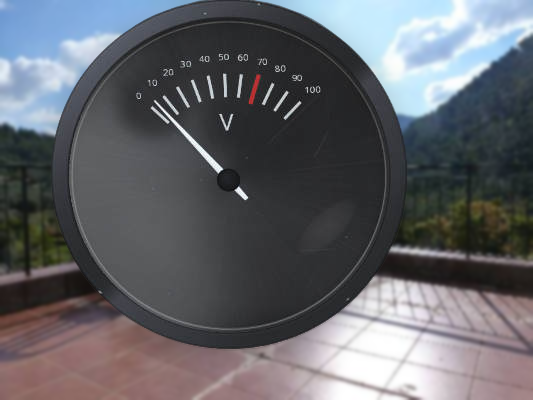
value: 5
